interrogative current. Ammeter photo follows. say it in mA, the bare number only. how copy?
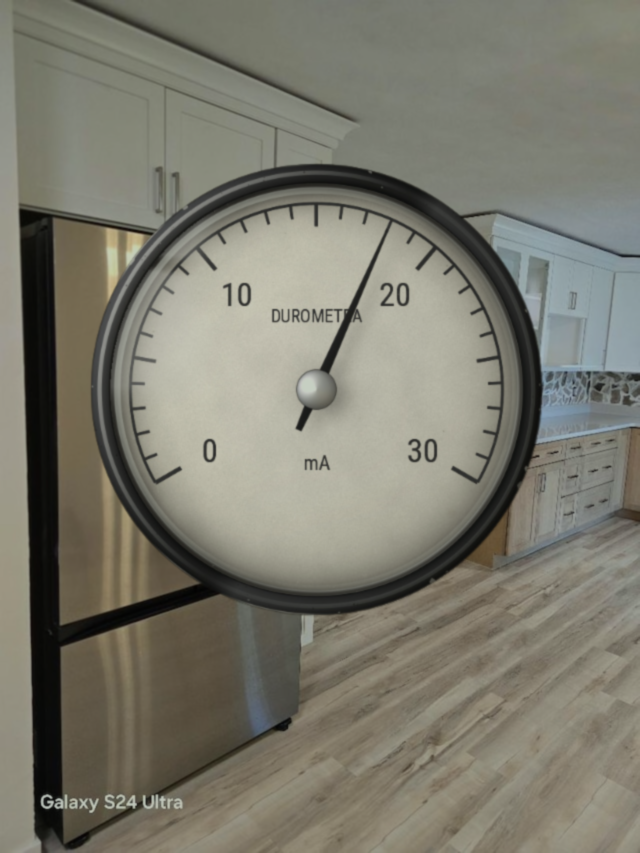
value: 18
